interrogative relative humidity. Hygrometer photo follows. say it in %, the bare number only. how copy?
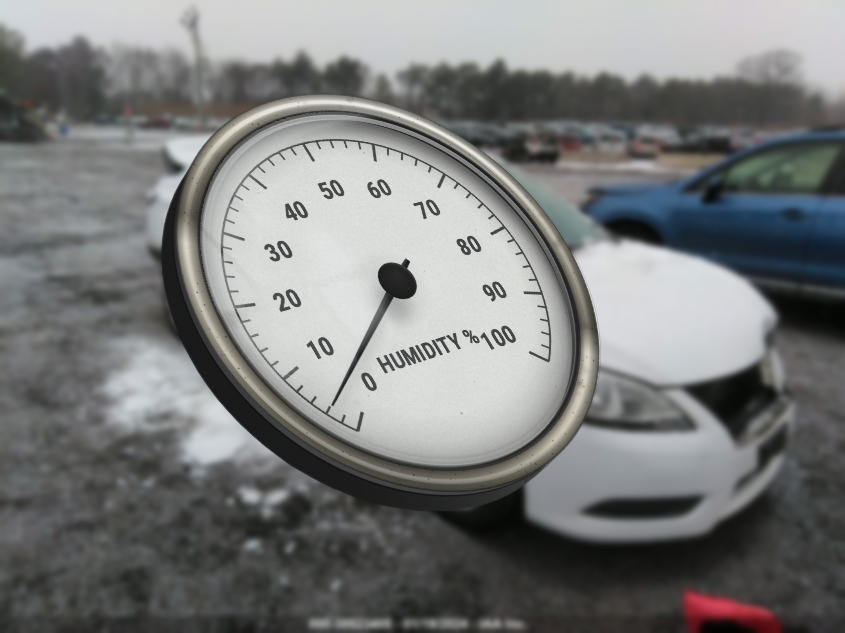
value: 4
